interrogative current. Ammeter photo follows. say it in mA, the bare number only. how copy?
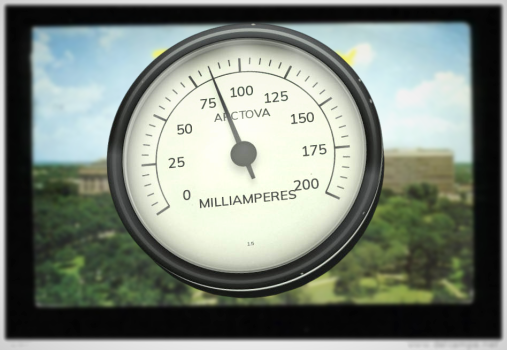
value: 85
